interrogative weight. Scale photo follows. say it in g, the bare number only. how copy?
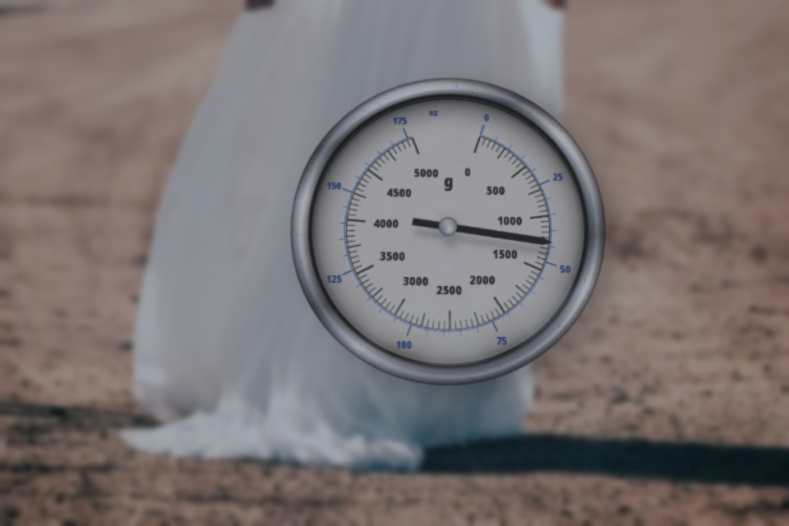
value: 1250
